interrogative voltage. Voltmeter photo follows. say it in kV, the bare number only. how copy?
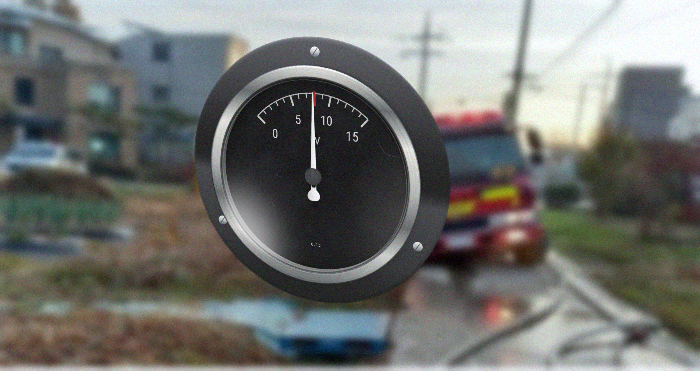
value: 8
